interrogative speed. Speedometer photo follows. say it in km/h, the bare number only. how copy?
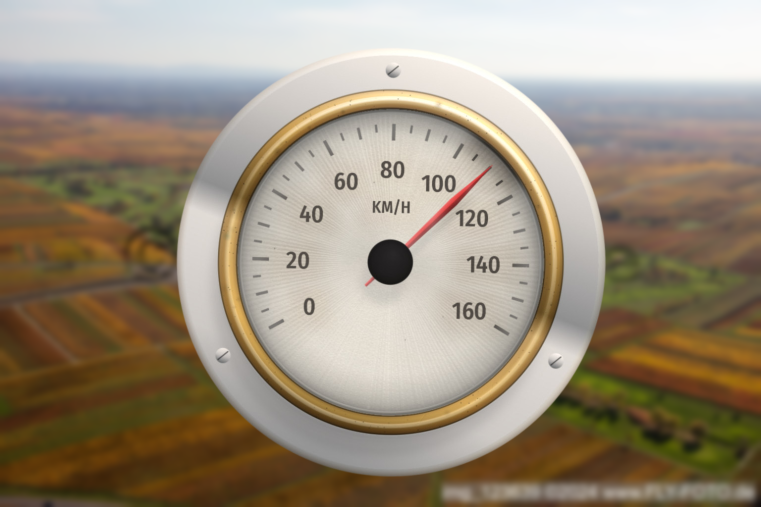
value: 110
